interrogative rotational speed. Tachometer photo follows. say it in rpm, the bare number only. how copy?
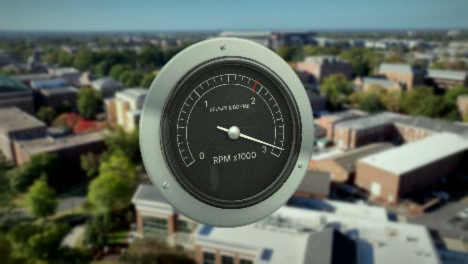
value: 2900
